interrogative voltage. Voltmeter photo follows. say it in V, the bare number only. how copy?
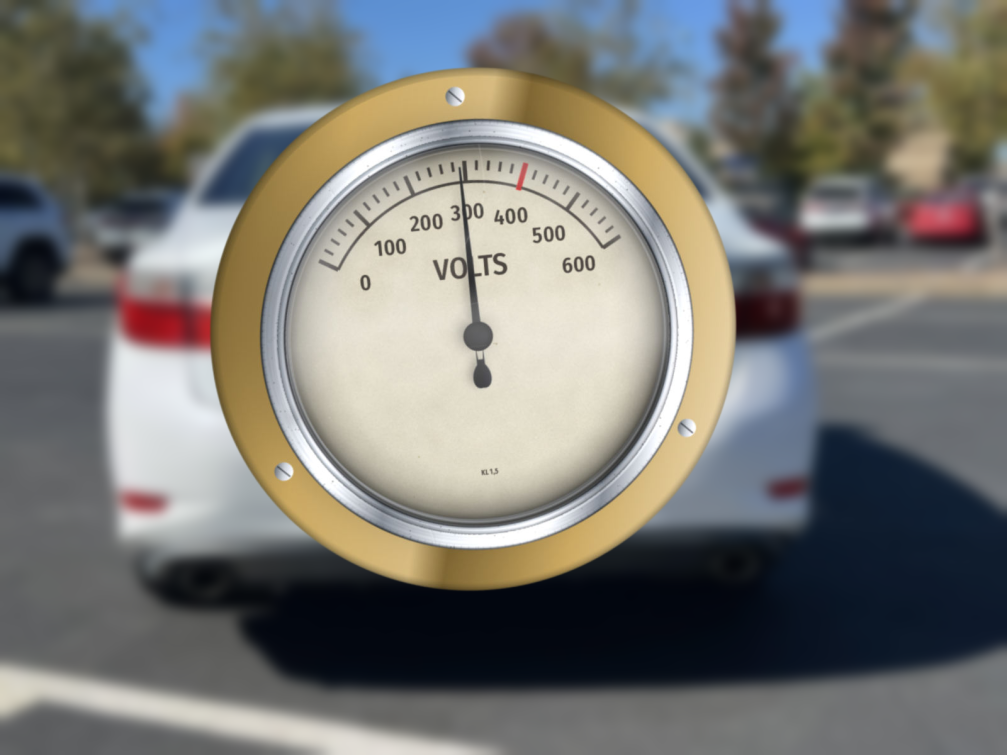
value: 290
